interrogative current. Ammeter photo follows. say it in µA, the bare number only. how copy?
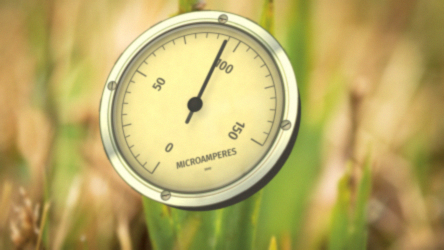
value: 95
